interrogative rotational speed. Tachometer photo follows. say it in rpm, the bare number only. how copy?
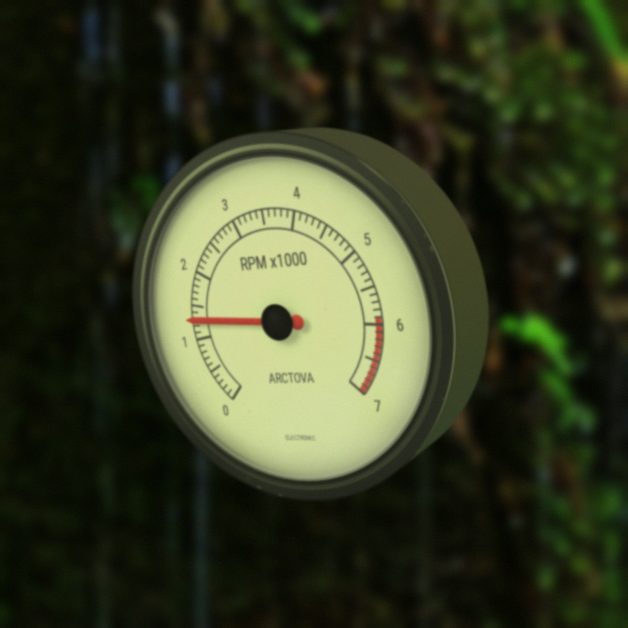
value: 1300
